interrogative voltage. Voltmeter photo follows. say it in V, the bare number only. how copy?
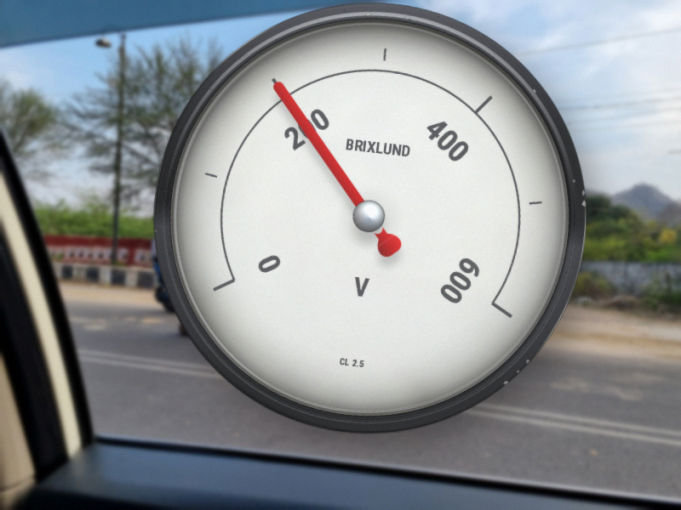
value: 200
